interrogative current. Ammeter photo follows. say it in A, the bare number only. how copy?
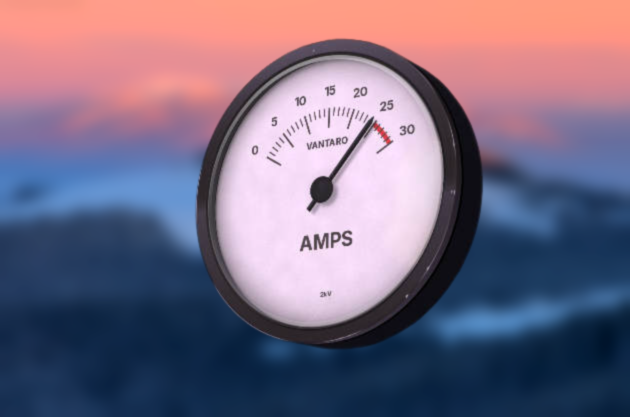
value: 25
